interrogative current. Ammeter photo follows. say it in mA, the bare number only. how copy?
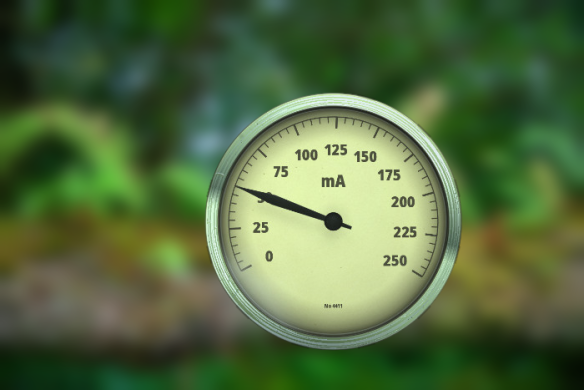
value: 50
